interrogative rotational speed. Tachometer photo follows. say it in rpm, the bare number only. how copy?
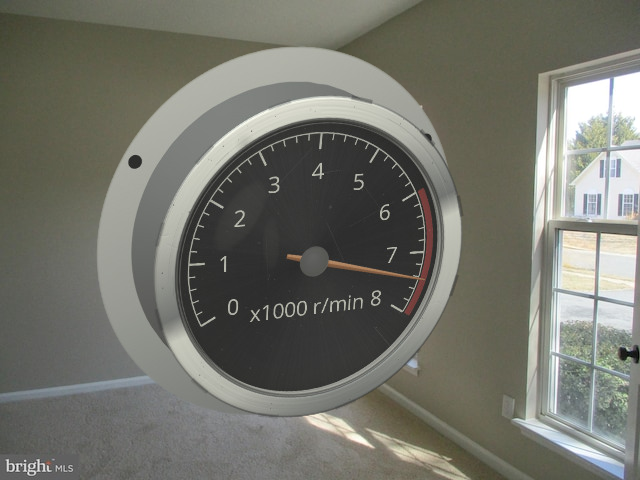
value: 7400
